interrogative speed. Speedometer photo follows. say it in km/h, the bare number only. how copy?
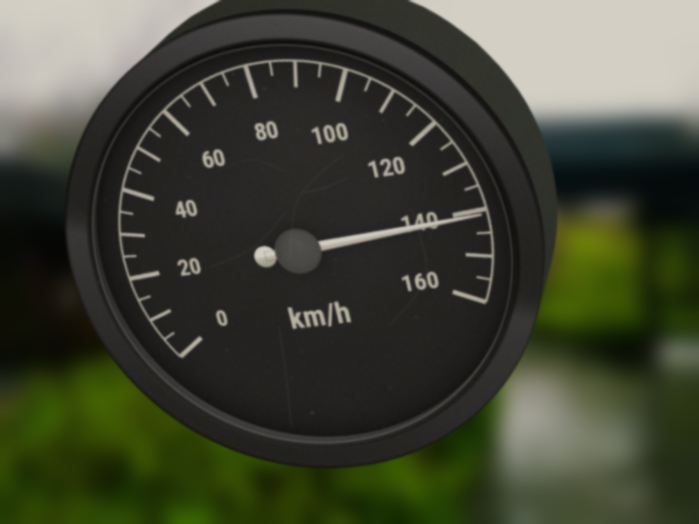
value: 140
